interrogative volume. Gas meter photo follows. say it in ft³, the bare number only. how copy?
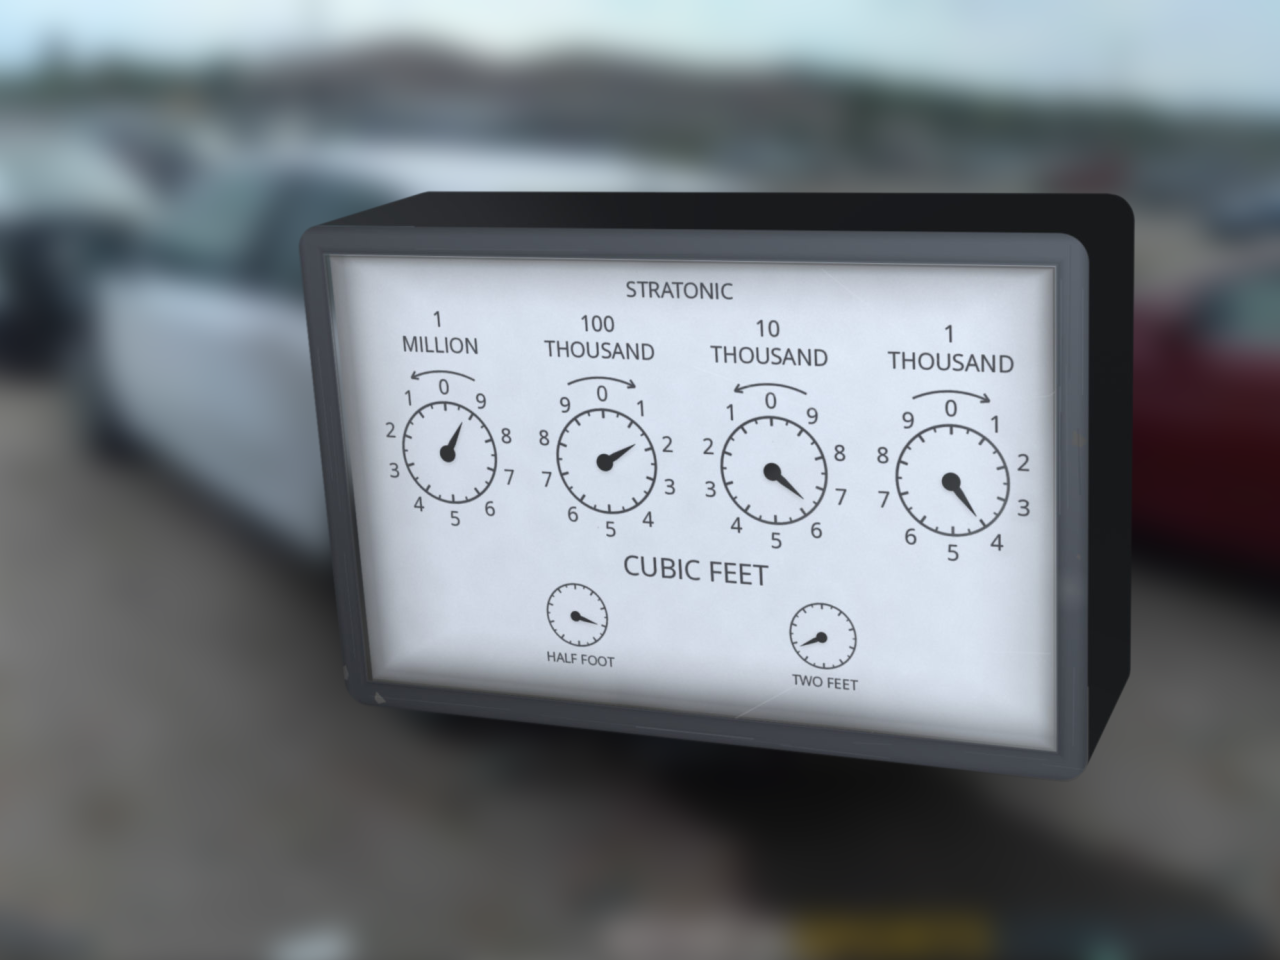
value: 916400
